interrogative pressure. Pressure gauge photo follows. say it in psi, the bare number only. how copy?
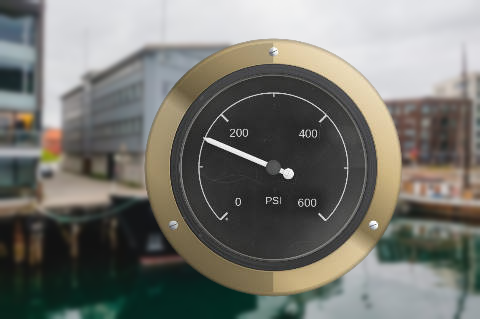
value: 150
